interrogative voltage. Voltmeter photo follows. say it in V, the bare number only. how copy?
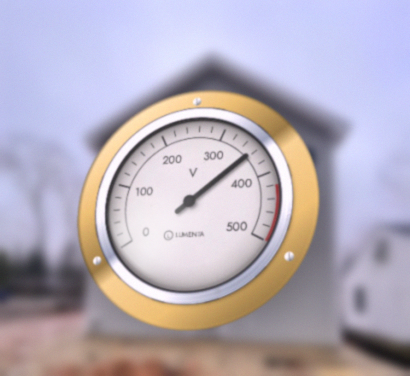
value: 360
